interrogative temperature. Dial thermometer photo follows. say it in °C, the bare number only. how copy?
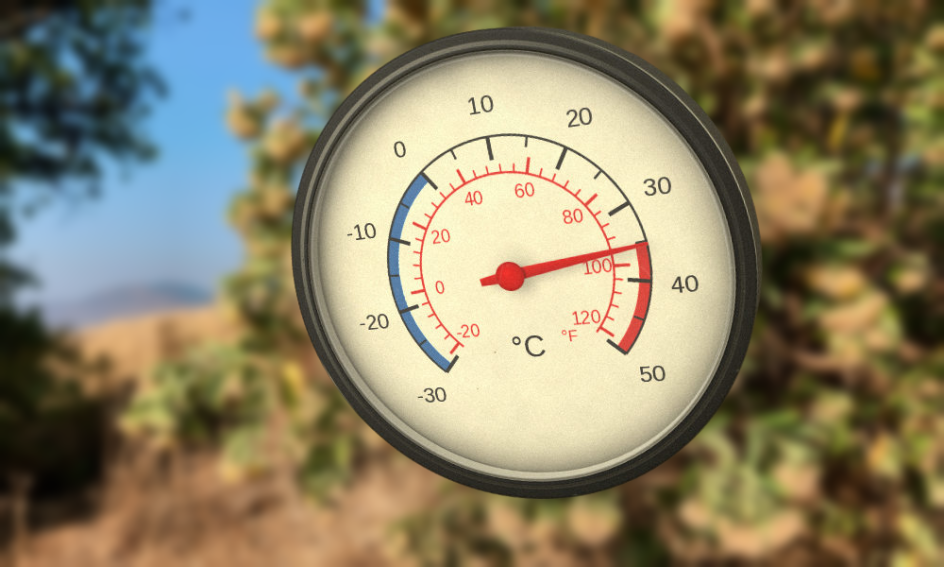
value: 35
